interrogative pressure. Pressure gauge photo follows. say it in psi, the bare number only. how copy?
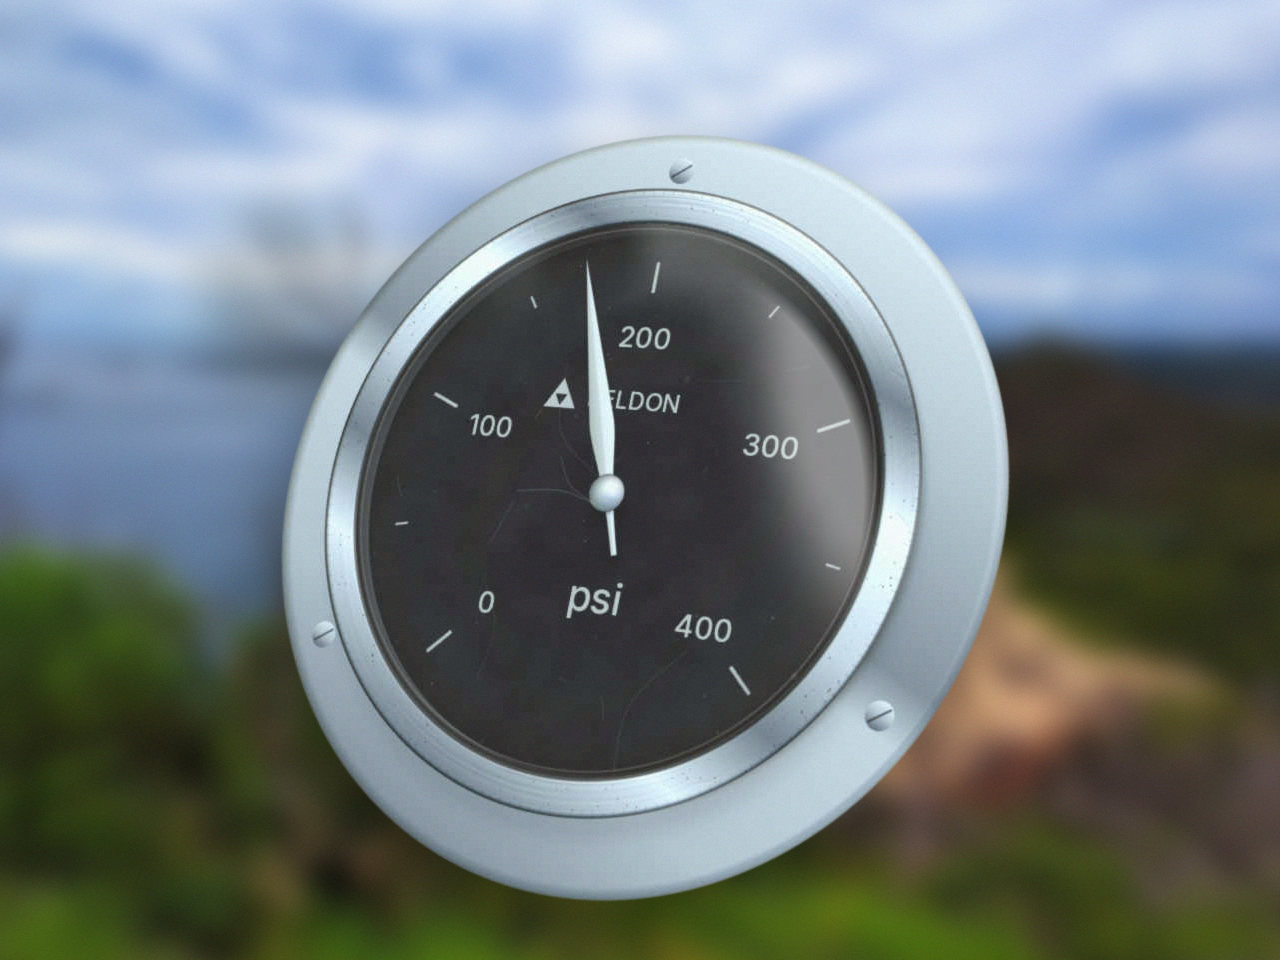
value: 175
